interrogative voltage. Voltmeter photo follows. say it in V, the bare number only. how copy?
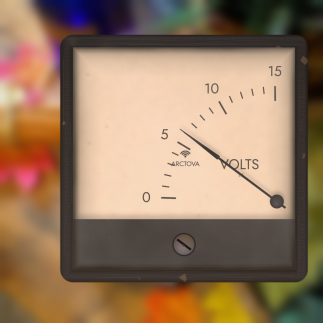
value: 6
